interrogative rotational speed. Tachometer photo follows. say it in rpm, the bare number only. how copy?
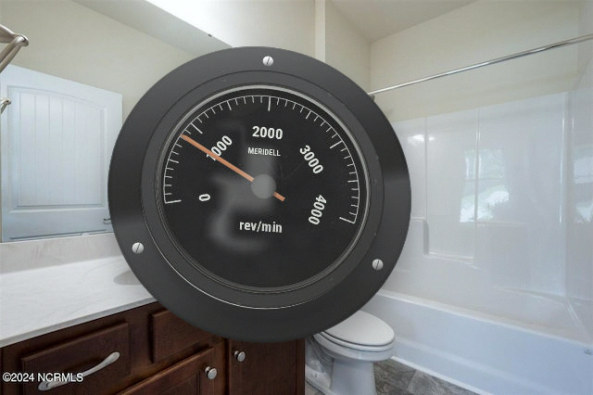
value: 800
